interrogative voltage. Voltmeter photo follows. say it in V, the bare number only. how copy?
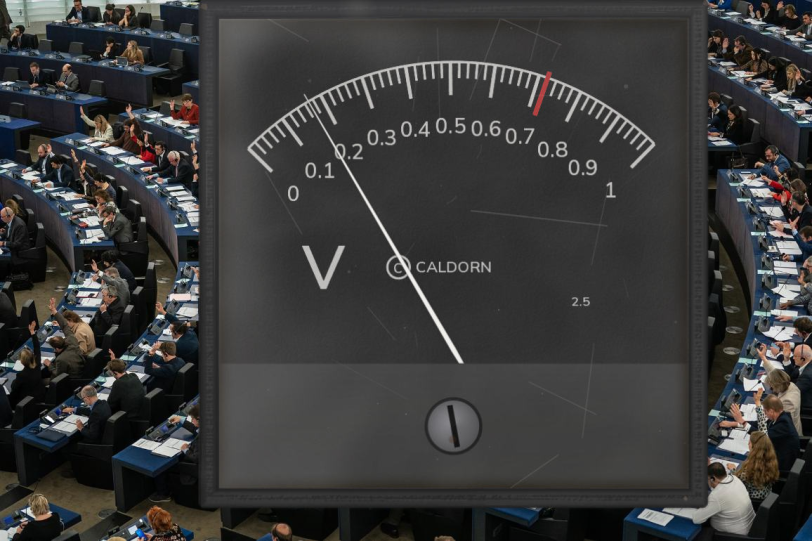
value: 0.17
